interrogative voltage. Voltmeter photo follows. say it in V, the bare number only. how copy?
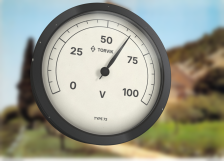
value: 62.5
